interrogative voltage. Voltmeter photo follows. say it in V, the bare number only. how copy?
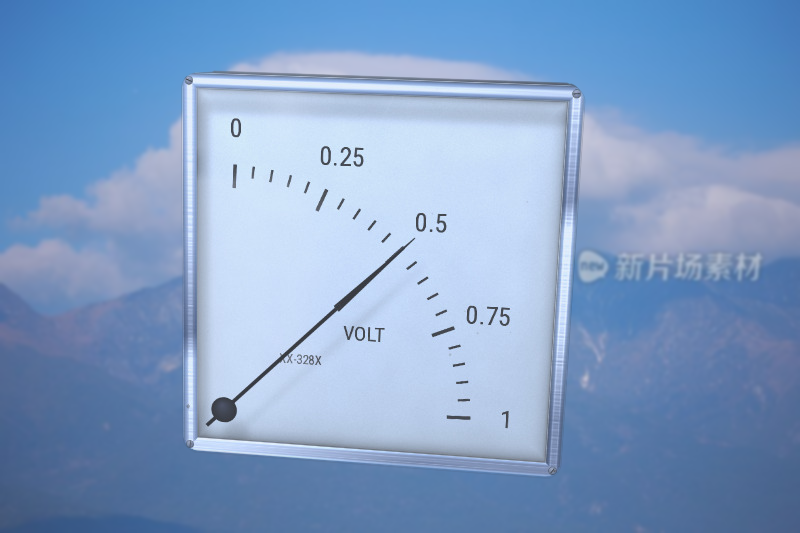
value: 0.5
